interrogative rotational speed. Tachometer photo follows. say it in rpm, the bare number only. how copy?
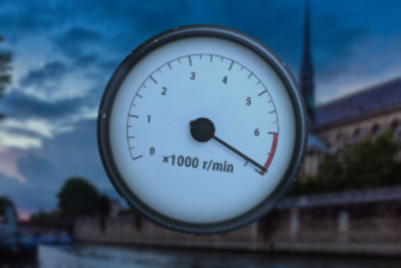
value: 6875
